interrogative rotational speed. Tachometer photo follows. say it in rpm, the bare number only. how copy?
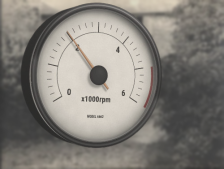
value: 2000
